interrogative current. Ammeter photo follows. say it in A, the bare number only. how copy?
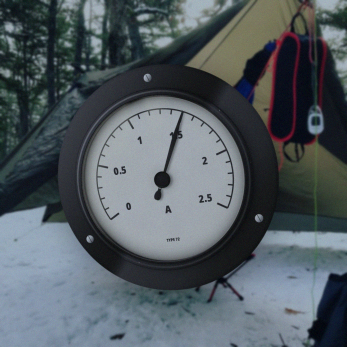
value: 1.5
